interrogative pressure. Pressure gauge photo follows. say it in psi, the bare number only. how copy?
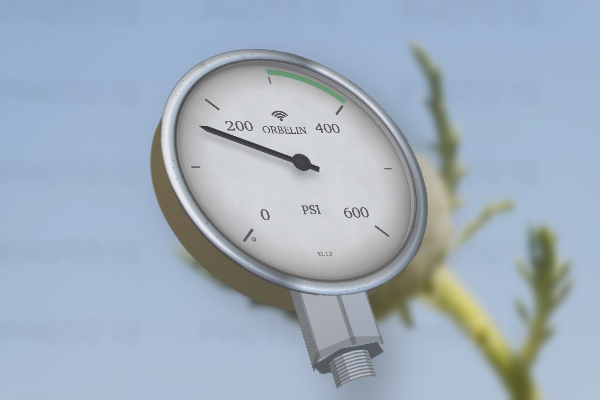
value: 150
